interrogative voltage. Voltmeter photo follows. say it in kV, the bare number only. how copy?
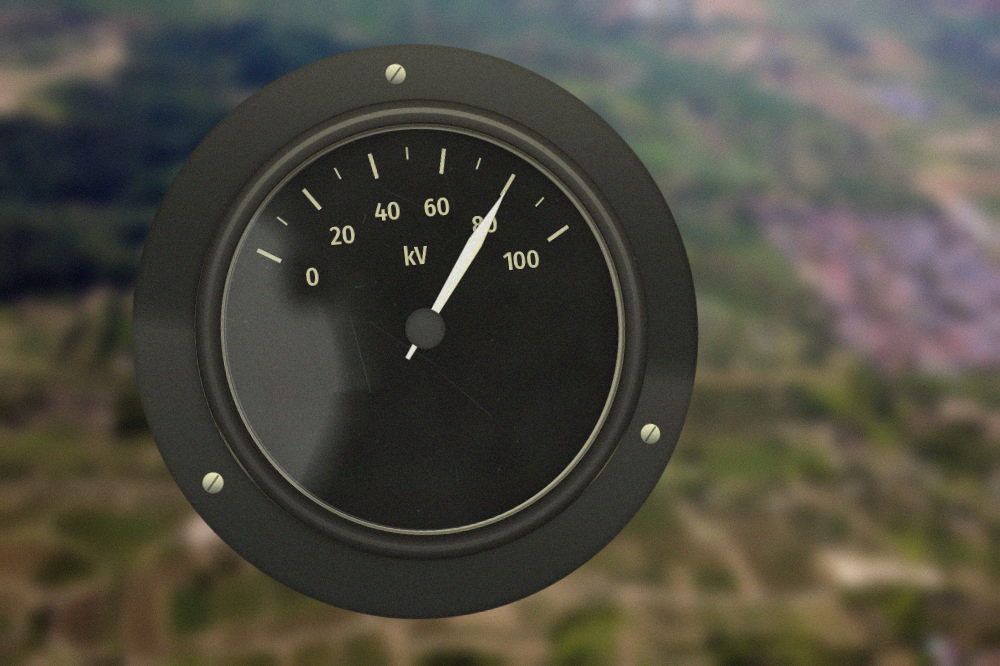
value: 80
